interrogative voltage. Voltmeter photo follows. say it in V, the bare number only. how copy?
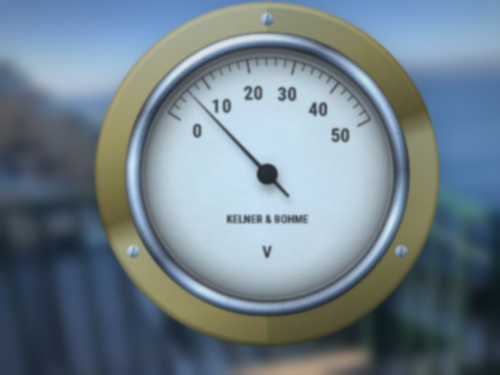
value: 6
